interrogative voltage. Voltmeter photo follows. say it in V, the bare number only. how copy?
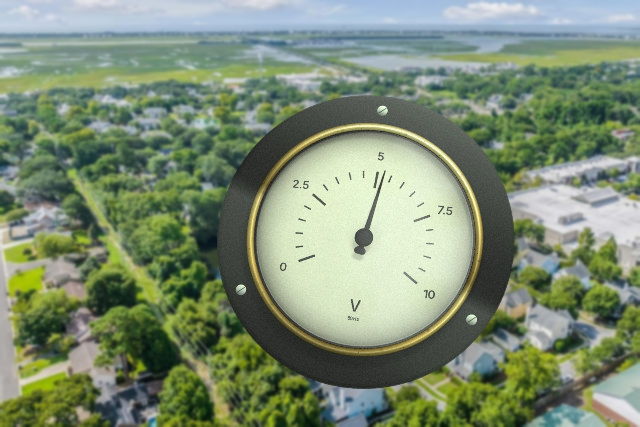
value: 5.25
